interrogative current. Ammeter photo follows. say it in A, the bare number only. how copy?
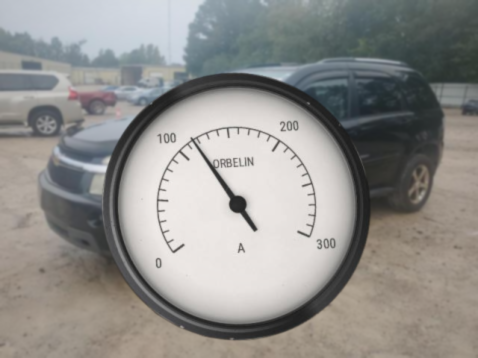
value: 115
